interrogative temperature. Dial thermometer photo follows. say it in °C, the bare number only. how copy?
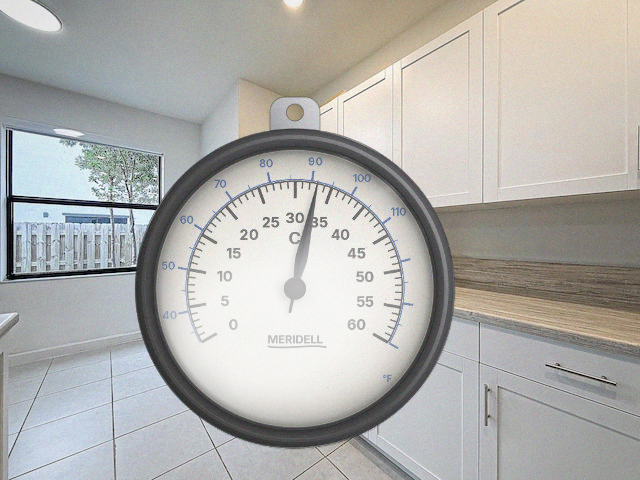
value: 33
